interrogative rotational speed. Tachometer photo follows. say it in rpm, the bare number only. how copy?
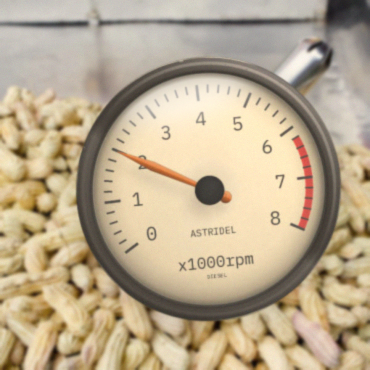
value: 2000
